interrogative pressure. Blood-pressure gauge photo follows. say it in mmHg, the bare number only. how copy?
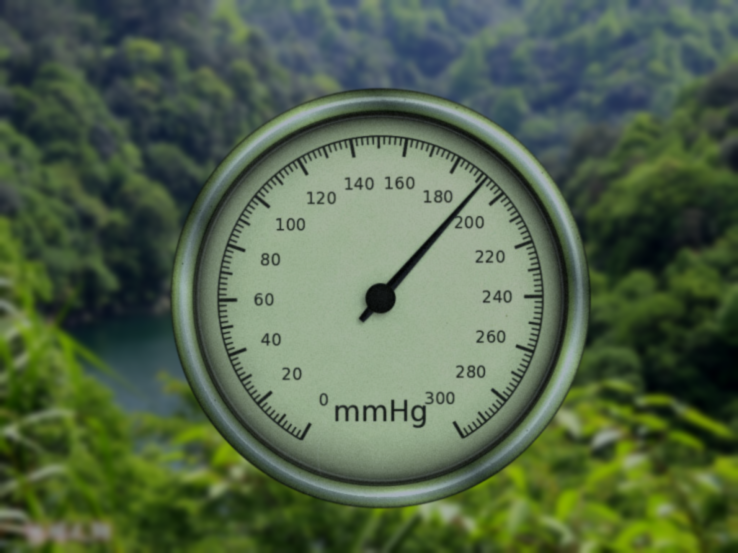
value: 192
